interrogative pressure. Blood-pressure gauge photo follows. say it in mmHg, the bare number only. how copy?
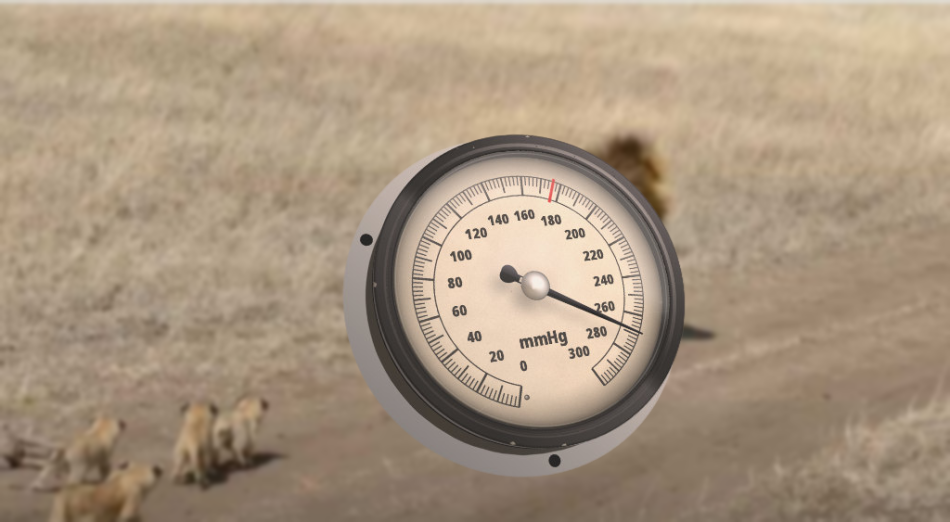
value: 270
